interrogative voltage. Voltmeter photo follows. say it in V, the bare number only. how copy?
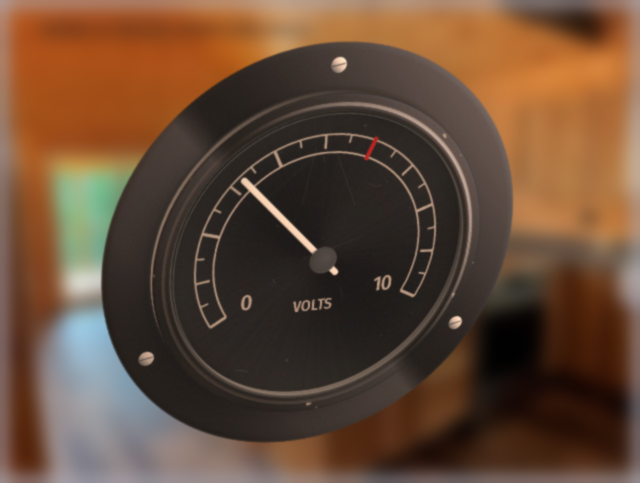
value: 3.25
